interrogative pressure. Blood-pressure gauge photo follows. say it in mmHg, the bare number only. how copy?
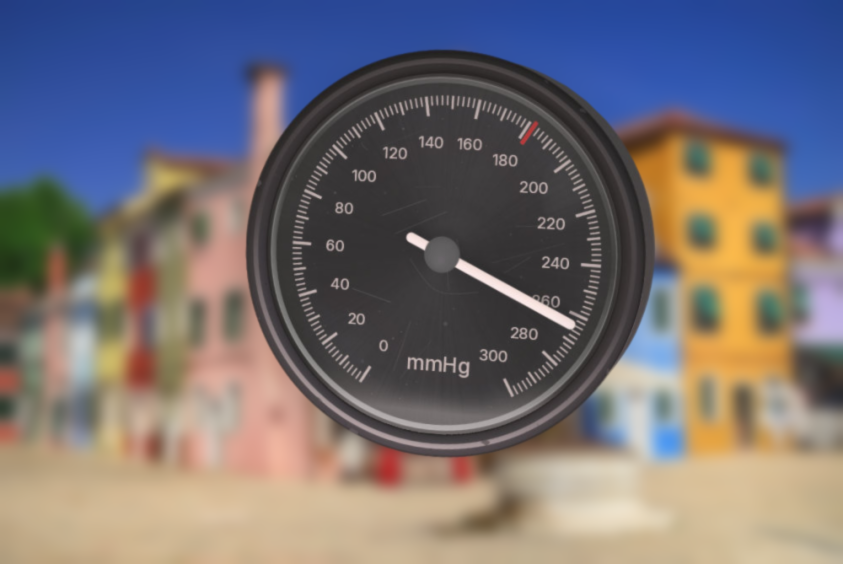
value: 264
